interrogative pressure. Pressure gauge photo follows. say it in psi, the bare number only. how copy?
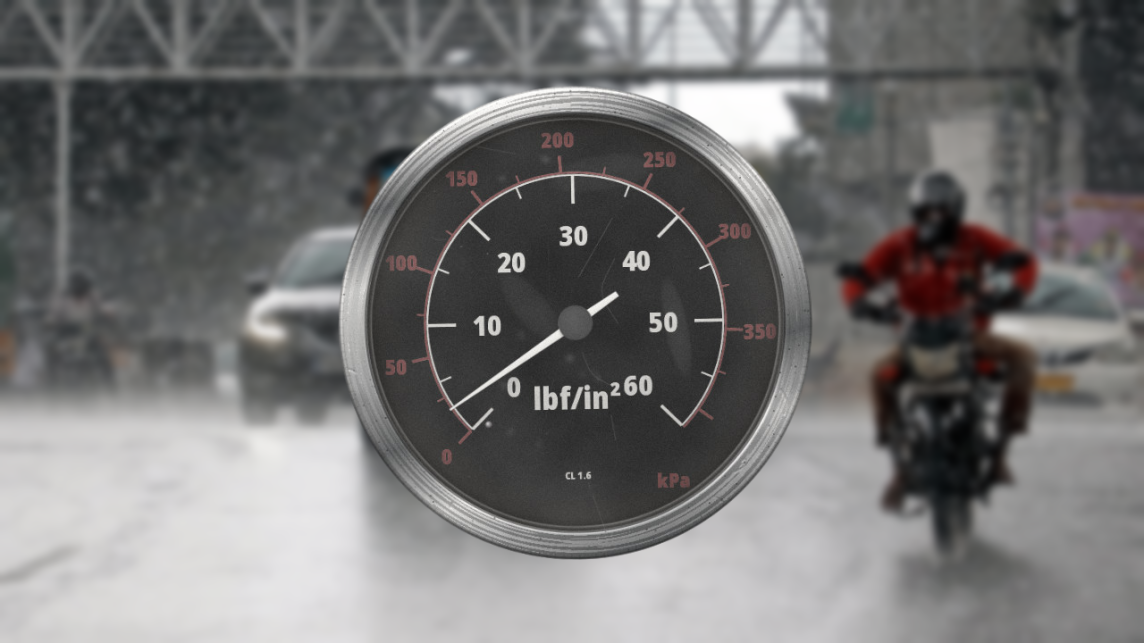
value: 2.5
